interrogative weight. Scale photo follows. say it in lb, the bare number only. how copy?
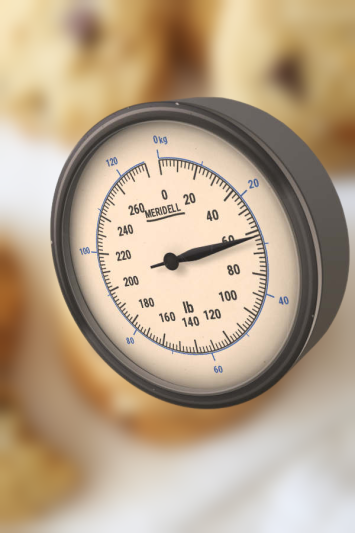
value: 62
